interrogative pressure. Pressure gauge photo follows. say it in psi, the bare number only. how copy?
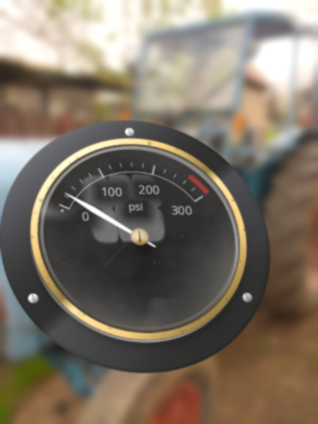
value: 20
